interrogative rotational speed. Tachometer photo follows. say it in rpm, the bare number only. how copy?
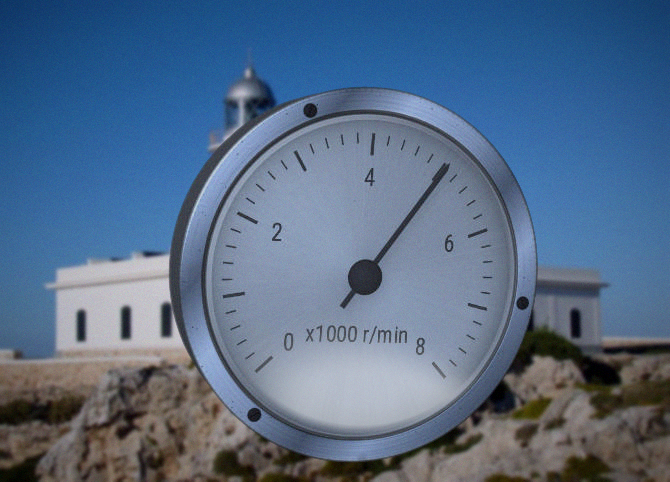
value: 5000
